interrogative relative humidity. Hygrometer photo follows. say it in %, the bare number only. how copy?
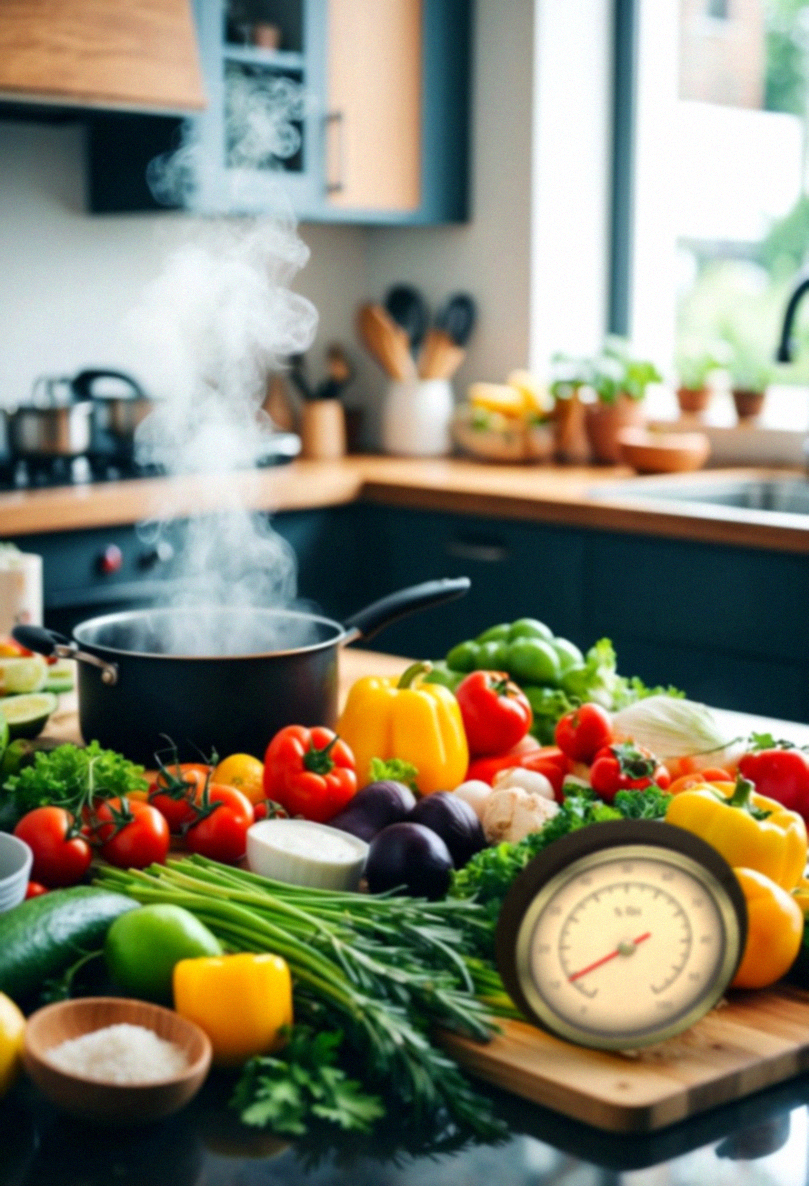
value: 10
